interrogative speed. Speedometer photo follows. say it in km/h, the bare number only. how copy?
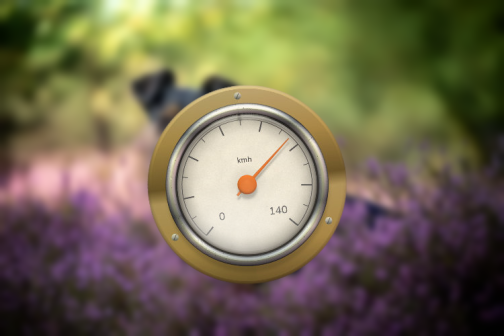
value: 95
